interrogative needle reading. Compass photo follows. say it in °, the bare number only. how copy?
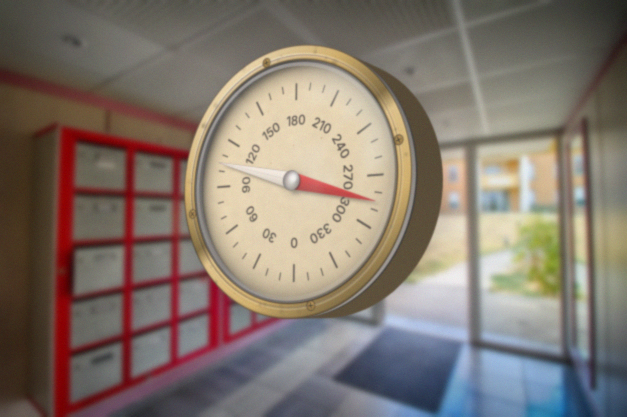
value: 285
